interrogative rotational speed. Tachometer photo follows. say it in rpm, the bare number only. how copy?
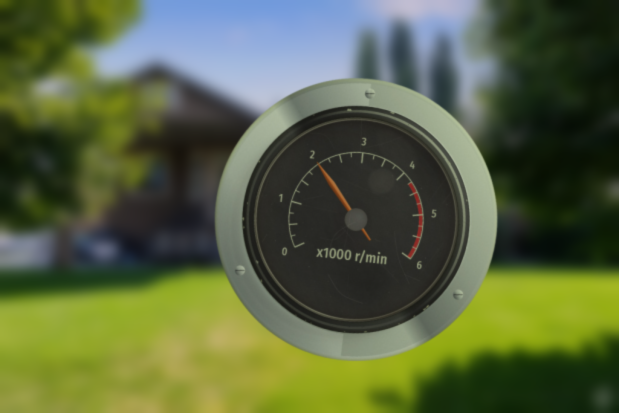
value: 2000
